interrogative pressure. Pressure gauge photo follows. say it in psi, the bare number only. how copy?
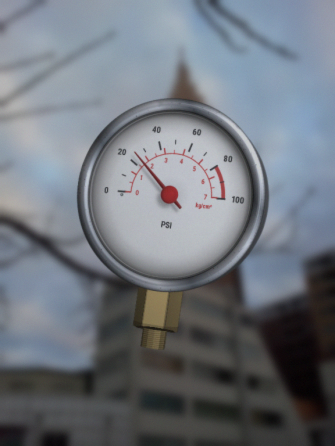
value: 25
